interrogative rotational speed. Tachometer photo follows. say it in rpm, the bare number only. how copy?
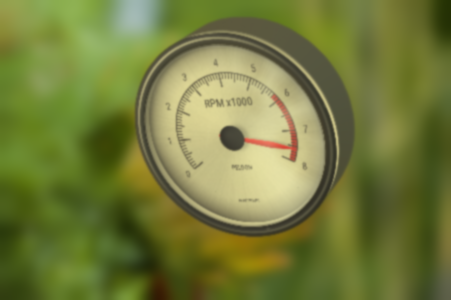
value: 7500
